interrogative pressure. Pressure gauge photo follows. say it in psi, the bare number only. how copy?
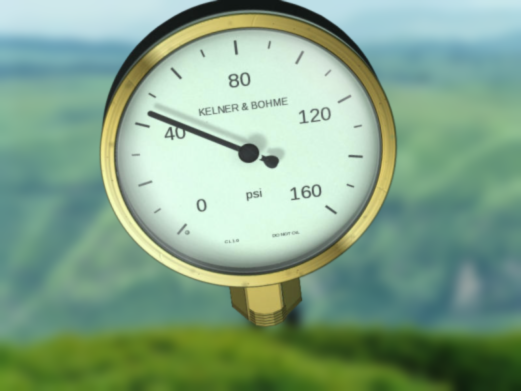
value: 45
